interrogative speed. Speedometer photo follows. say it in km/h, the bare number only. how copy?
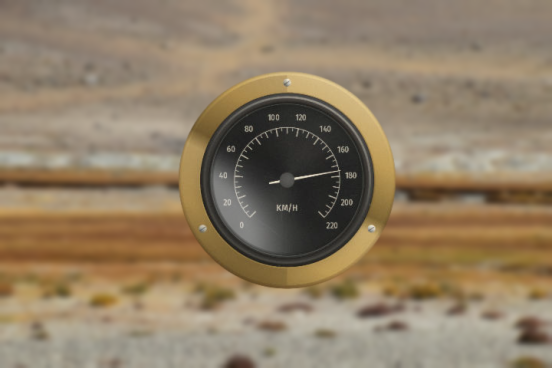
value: 175
